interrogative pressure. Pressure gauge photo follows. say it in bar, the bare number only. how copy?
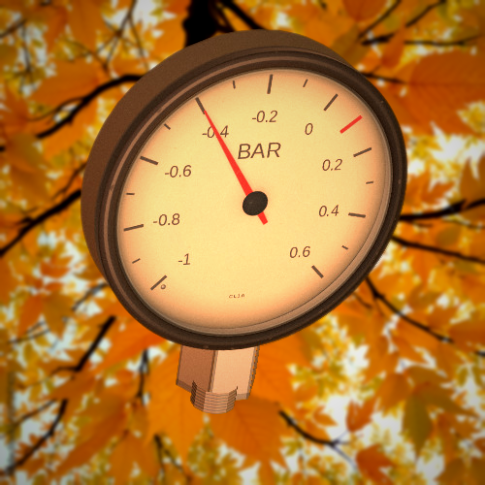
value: -0.4
